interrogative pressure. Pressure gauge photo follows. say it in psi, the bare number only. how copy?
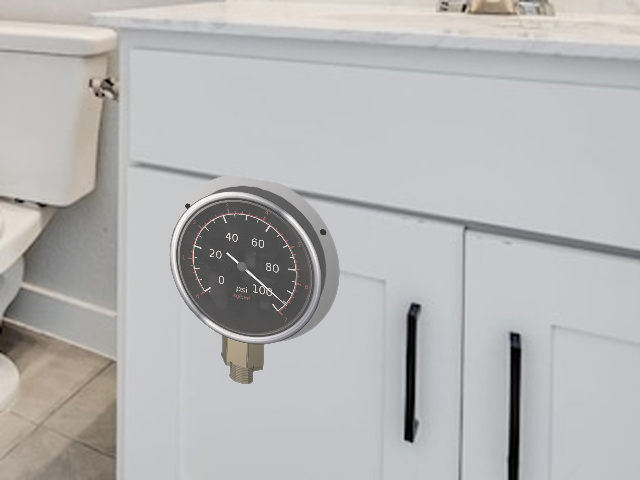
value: 95
